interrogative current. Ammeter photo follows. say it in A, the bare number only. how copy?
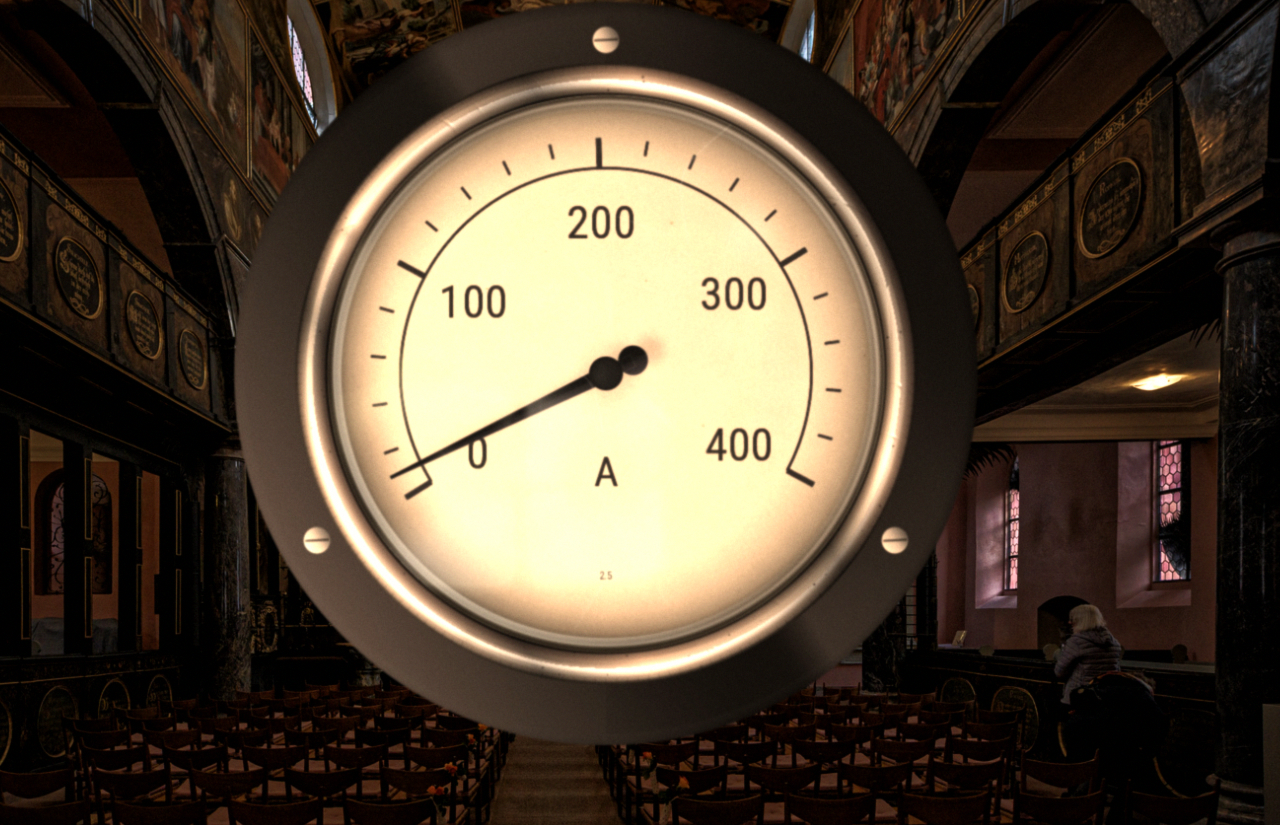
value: 10
